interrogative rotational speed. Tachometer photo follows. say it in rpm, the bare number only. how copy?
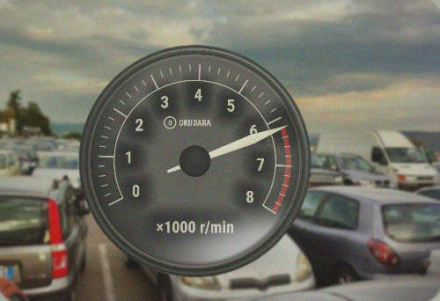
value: 6200
